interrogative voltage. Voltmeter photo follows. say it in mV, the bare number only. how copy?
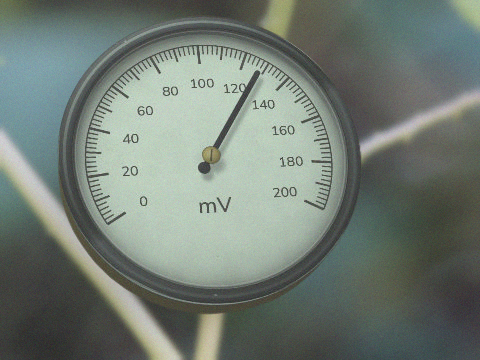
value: 128
